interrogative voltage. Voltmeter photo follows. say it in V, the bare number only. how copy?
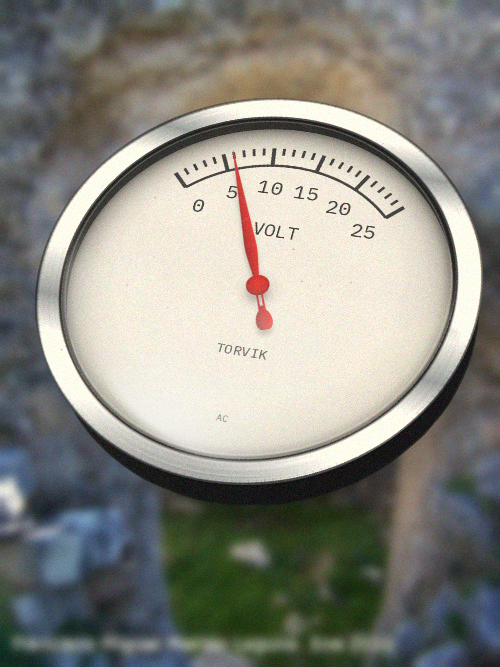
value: 6
